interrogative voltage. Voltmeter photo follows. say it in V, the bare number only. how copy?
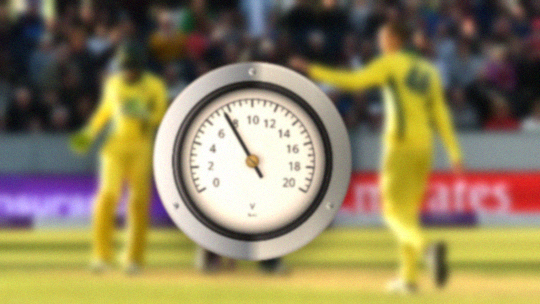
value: 7.5
